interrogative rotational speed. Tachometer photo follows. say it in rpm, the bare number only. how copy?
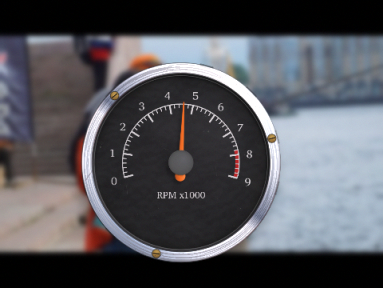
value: 4600
